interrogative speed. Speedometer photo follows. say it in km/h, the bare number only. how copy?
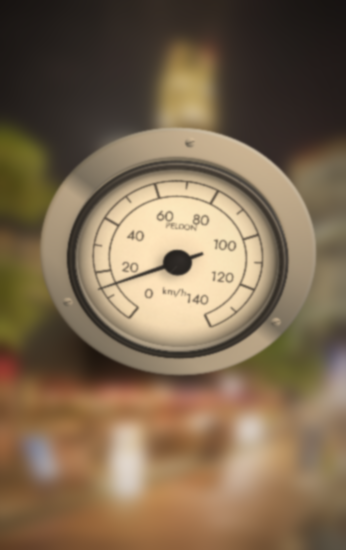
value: 15
